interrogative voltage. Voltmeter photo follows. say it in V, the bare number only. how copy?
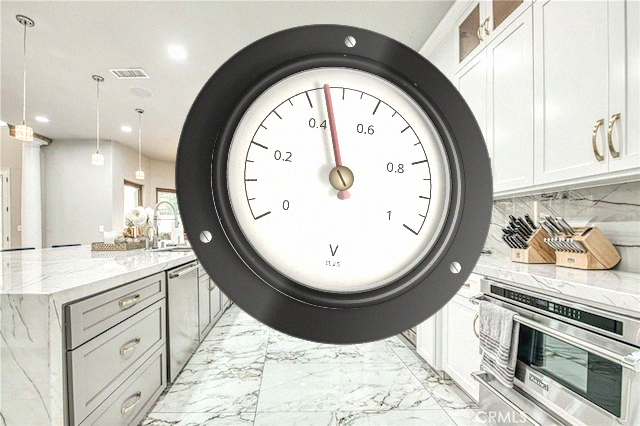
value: 0.45
